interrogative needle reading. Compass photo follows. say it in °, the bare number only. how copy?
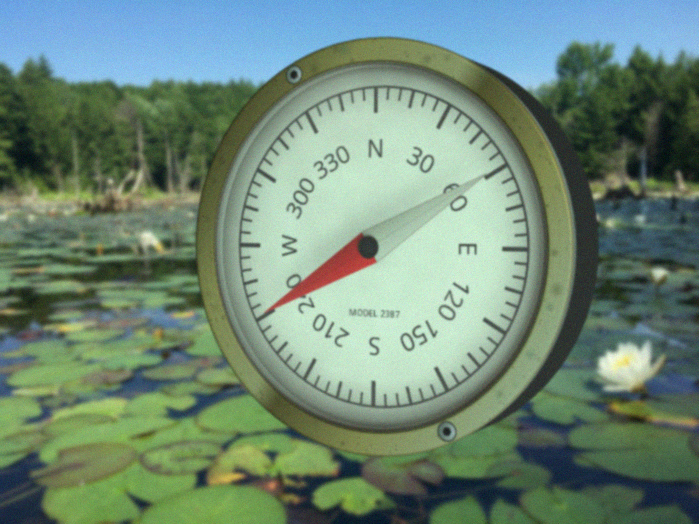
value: 240
